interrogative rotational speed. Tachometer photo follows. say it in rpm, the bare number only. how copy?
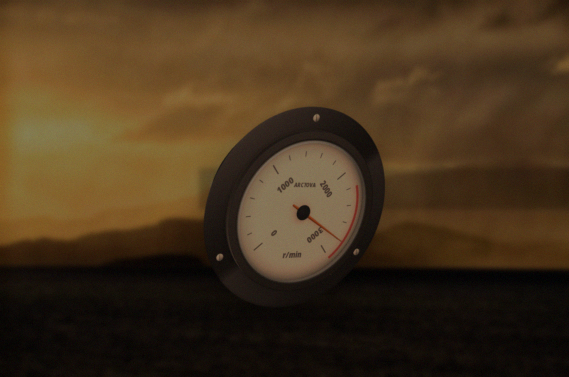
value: 2800
